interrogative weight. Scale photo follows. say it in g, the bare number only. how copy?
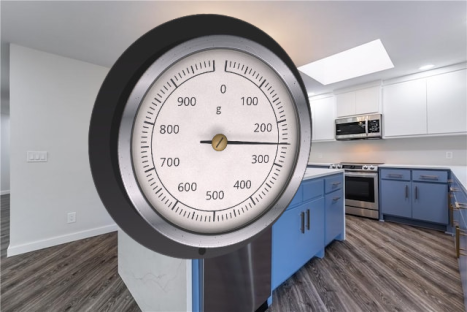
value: 250
